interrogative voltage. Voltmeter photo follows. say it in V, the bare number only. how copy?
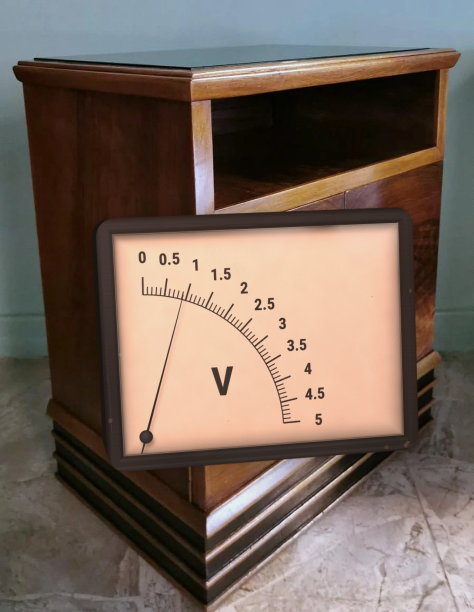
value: 0.9
